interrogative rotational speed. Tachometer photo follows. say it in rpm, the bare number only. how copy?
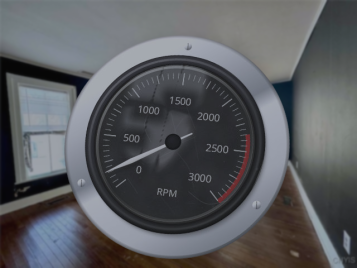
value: 150
